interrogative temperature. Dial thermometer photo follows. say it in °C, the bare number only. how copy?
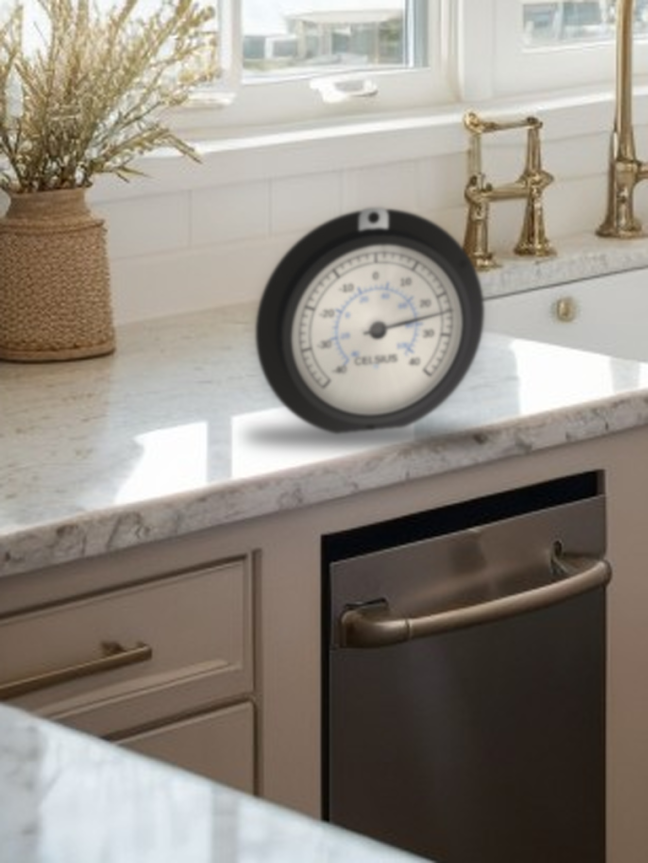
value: 24
